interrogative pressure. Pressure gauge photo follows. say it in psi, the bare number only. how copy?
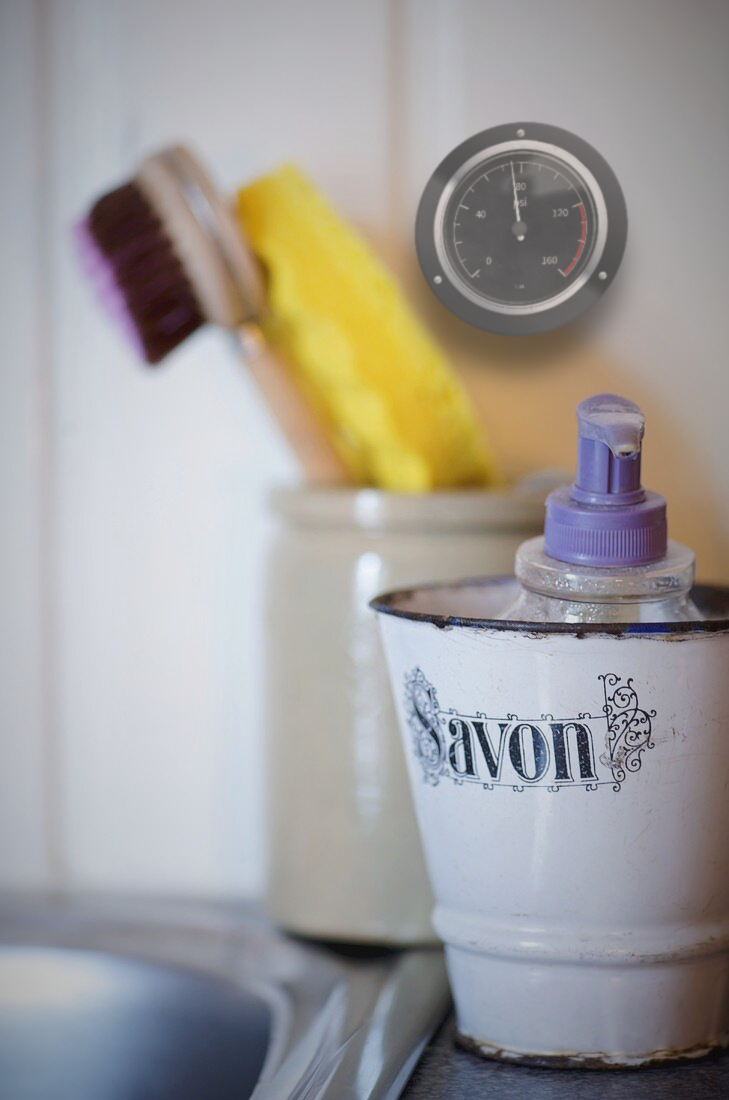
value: 75
